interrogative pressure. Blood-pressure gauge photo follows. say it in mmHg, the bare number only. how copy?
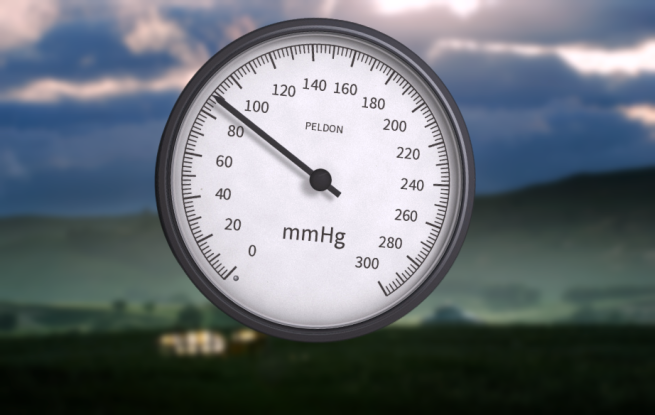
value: 88
